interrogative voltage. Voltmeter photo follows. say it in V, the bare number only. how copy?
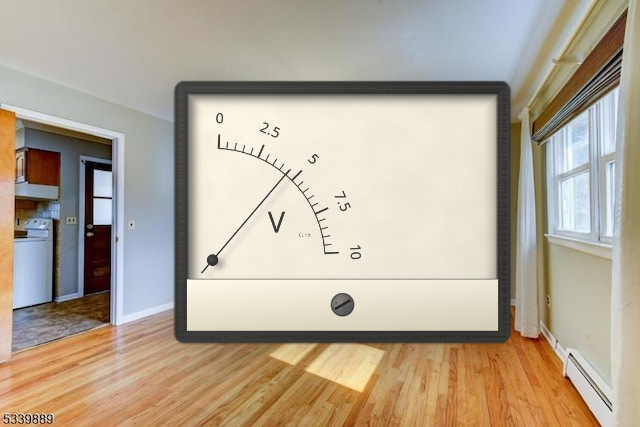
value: 4.5
